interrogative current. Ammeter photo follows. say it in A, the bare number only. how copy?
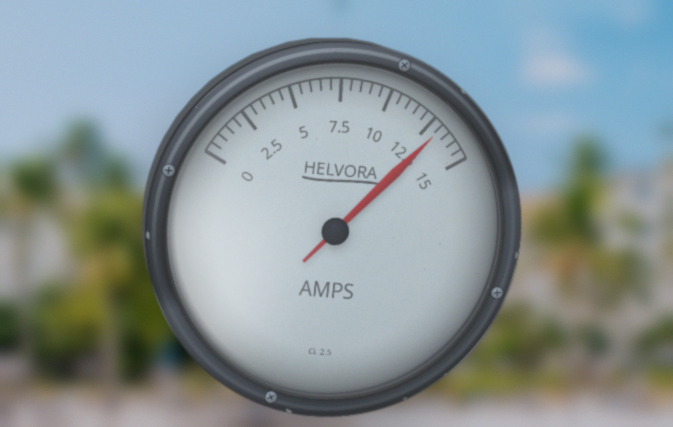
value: 13
